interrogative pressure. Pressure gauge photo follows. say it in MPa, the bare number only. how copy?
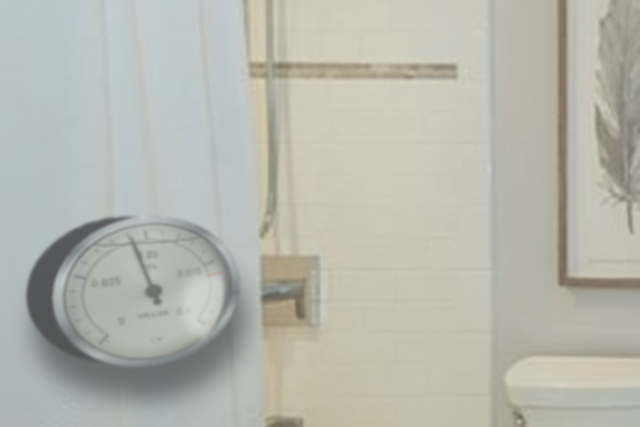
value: 0.045
